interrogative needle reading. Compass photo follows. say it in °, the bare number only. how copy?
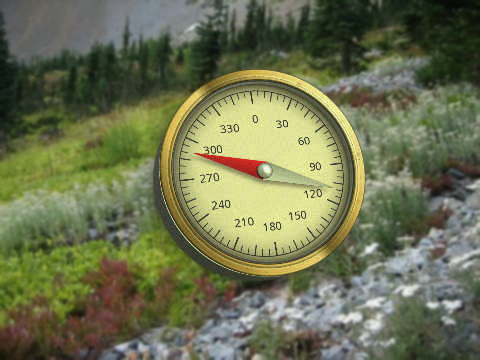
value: 290
